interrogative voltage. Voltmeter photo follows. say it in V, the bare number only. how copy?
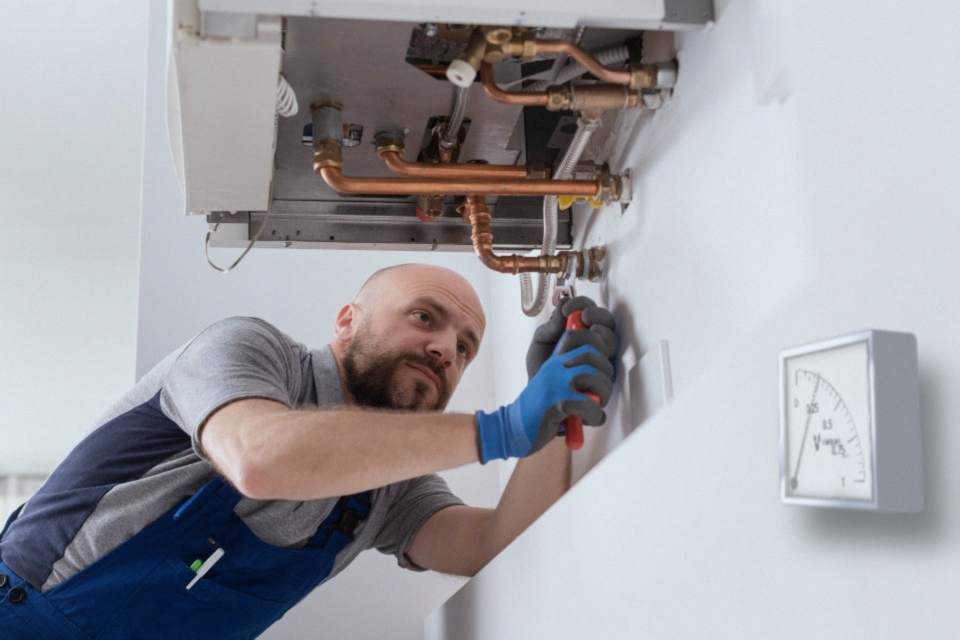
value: 0.25
